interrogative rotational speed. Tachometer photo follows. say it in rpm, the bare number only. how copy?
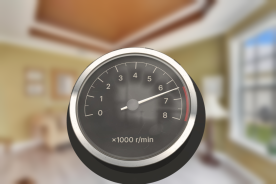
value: 6500
